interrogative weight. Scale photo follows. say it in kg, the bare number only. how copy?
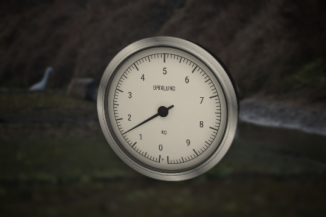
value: 1.5
